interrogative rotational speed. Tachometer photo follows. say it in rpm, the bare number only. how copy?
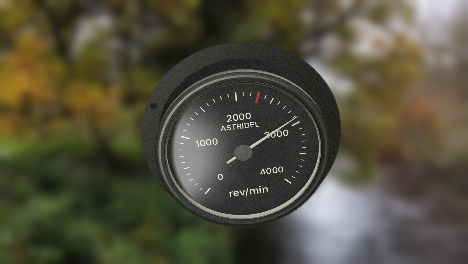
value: 2900
